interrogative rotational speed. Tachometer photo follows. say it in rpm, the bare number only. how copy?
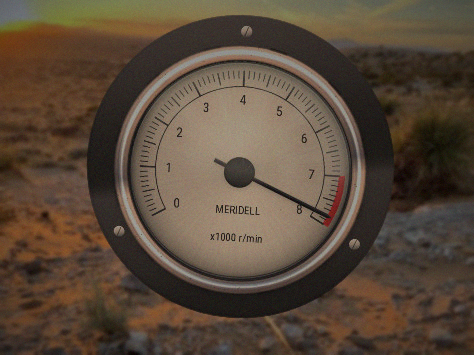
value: 7800
